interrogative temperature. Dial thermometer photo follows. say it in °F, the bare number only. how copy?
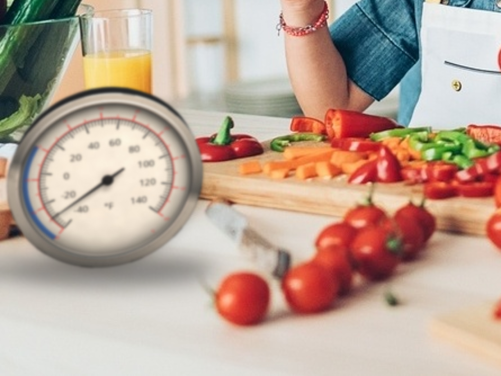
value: -30
